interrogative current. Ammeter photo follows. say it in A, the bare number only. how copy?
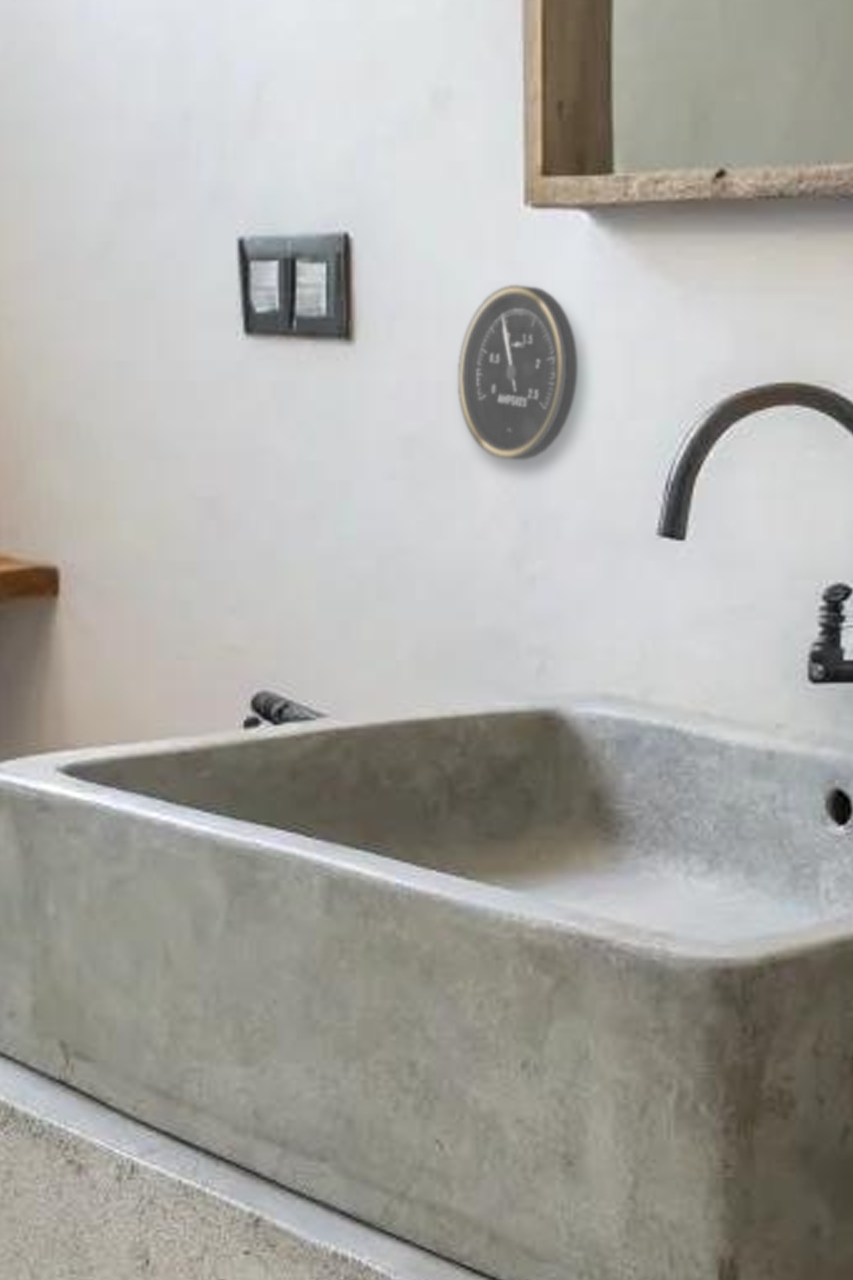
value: 1
